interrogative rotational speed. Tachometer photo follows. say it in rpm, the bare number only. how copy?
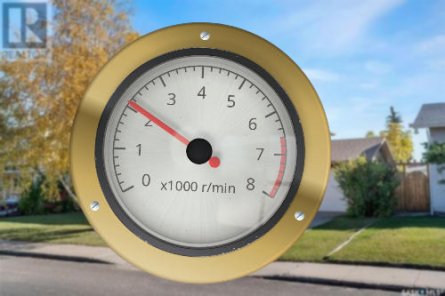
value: 2100
